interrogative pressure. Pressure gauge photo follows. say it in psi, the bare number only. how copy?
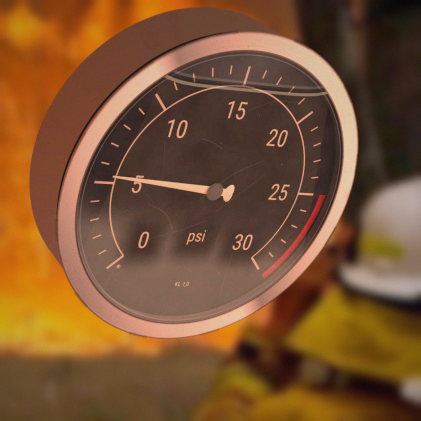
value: 5.5
